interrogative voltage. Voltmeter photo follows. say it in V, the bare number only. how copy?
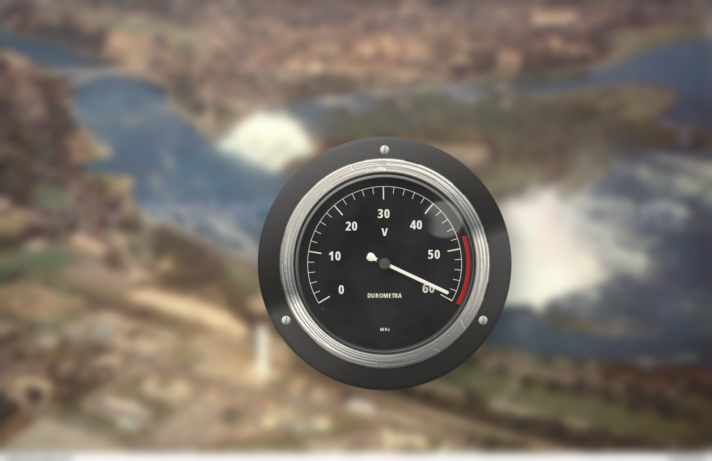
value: 59
